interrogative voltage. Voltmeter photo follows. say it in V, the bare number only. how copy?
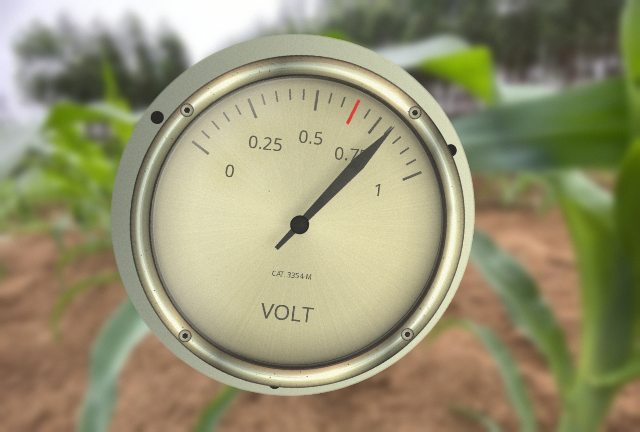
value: 0.8
